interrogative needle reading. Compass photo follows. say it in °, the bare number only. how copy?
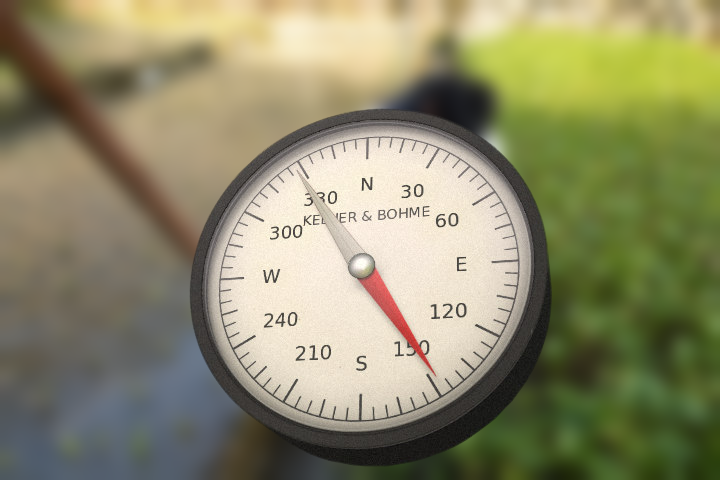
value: 147.5
